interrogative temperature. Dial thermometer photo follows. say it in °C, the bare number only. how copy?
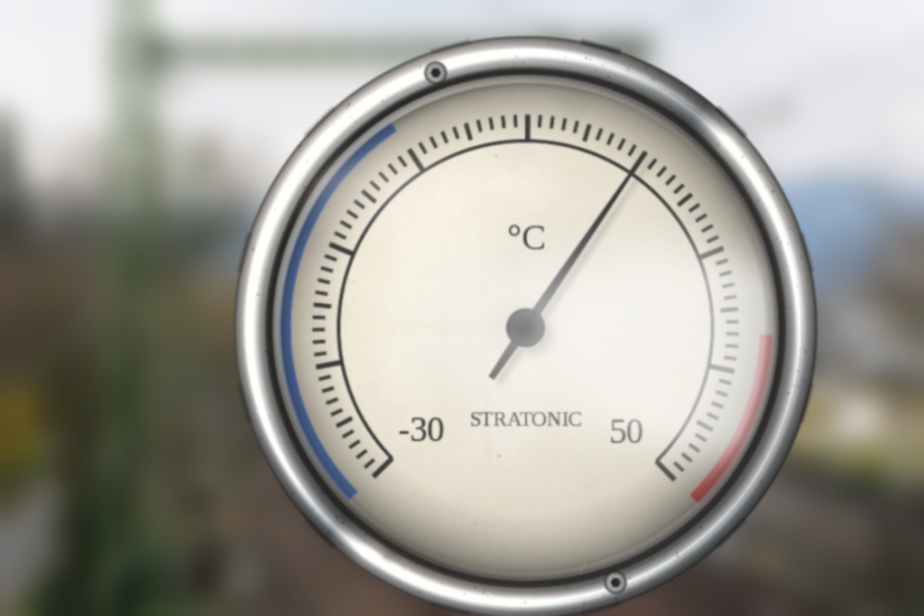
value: 20
